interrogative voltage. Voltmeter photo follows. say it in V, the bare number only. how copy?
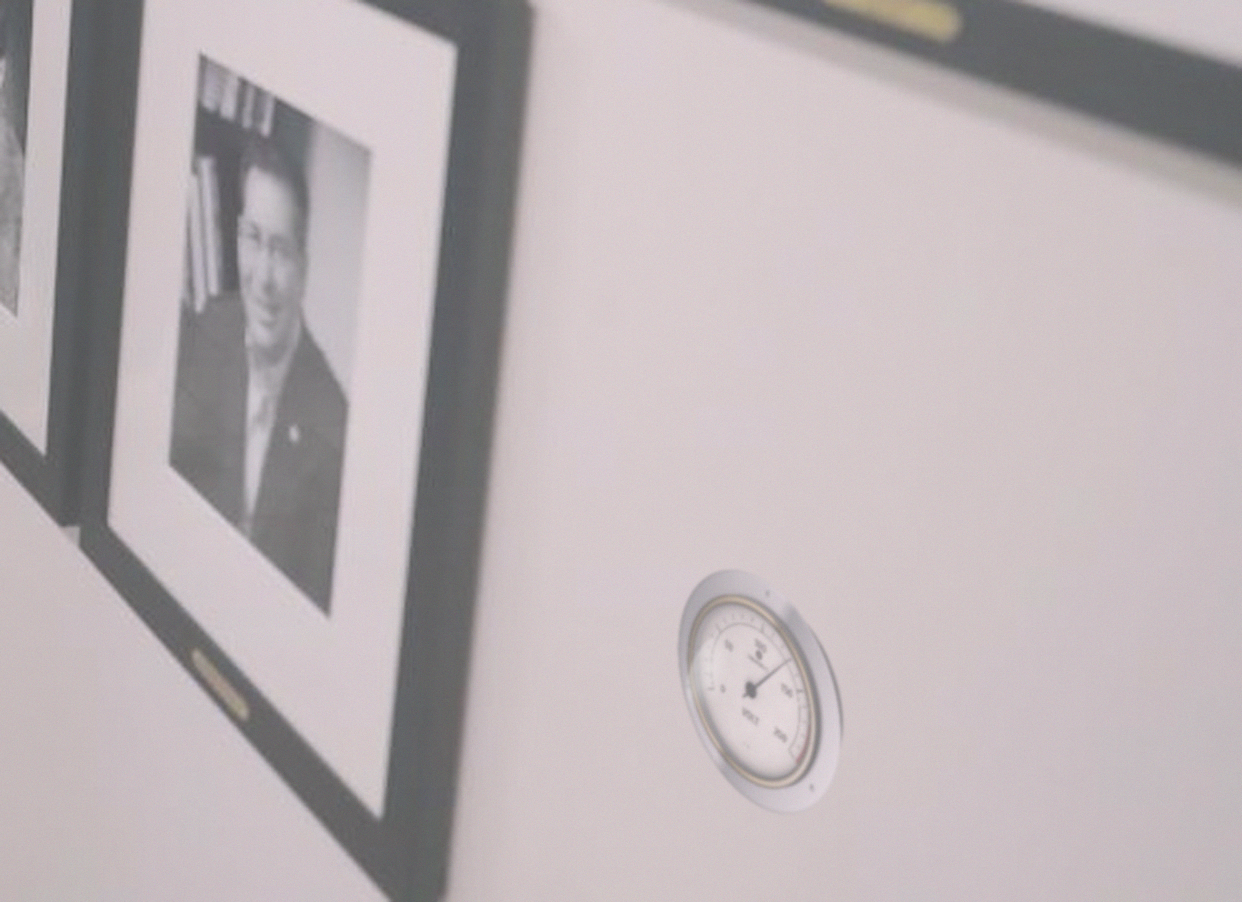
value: 130
